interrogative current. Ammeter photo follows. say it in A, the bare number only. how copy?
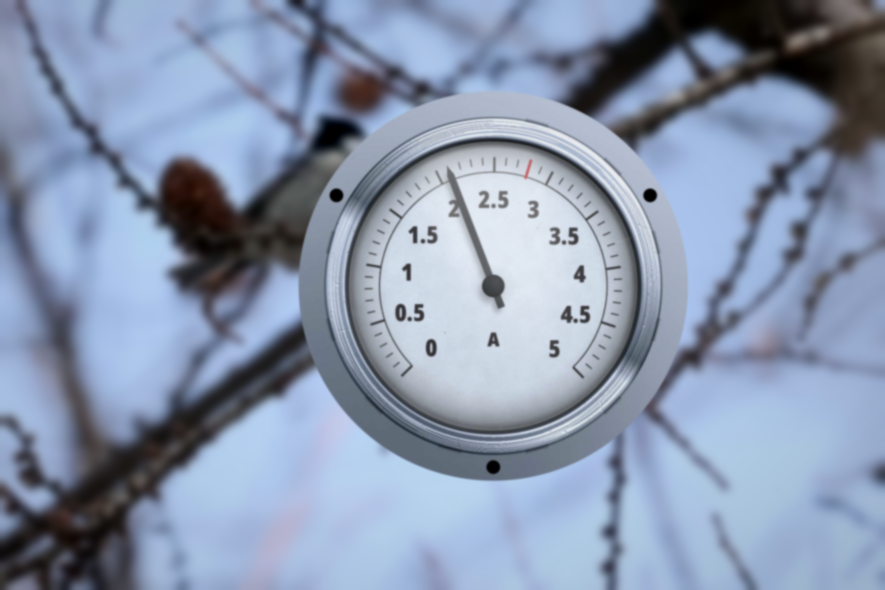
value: 2.1
